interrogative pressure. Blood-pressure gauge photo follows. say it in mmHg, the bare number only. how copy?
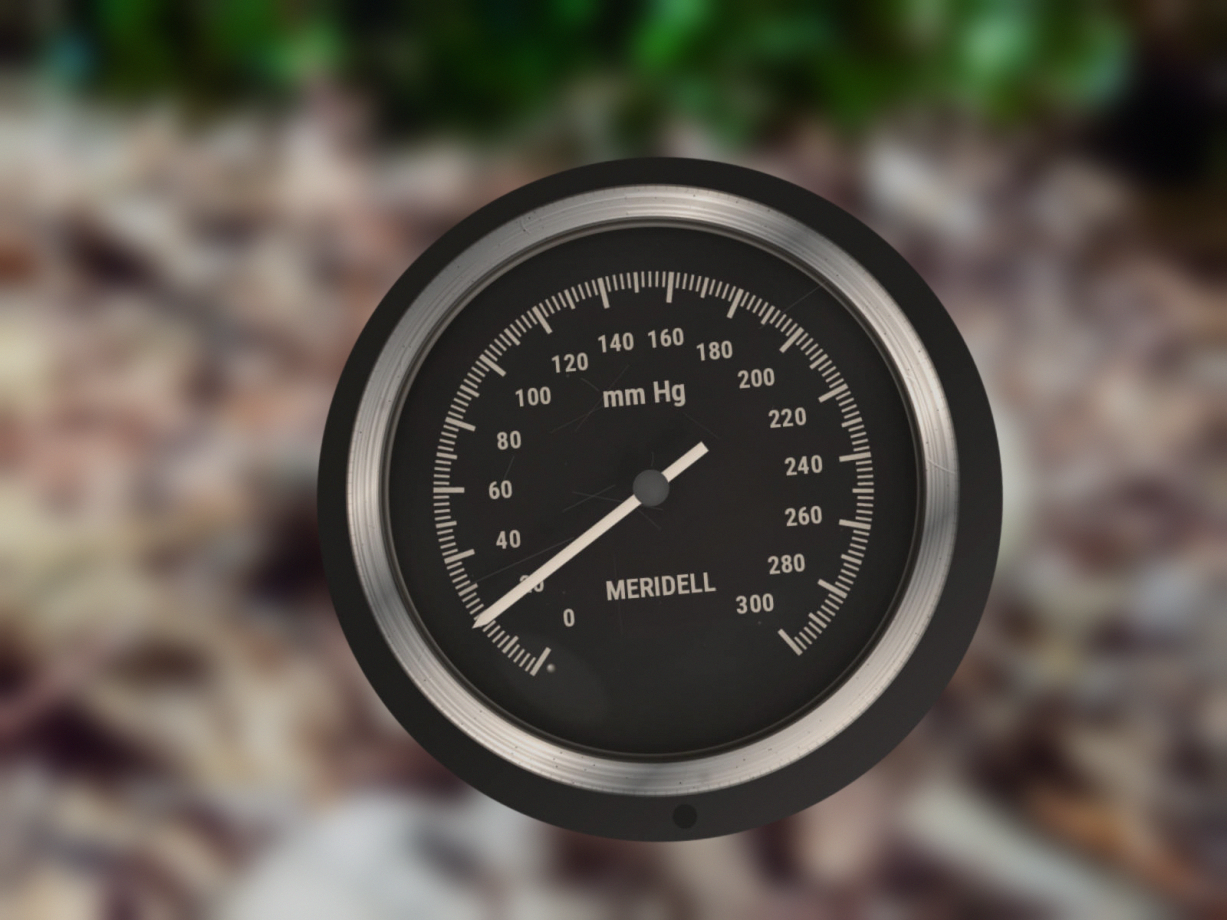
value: 20
